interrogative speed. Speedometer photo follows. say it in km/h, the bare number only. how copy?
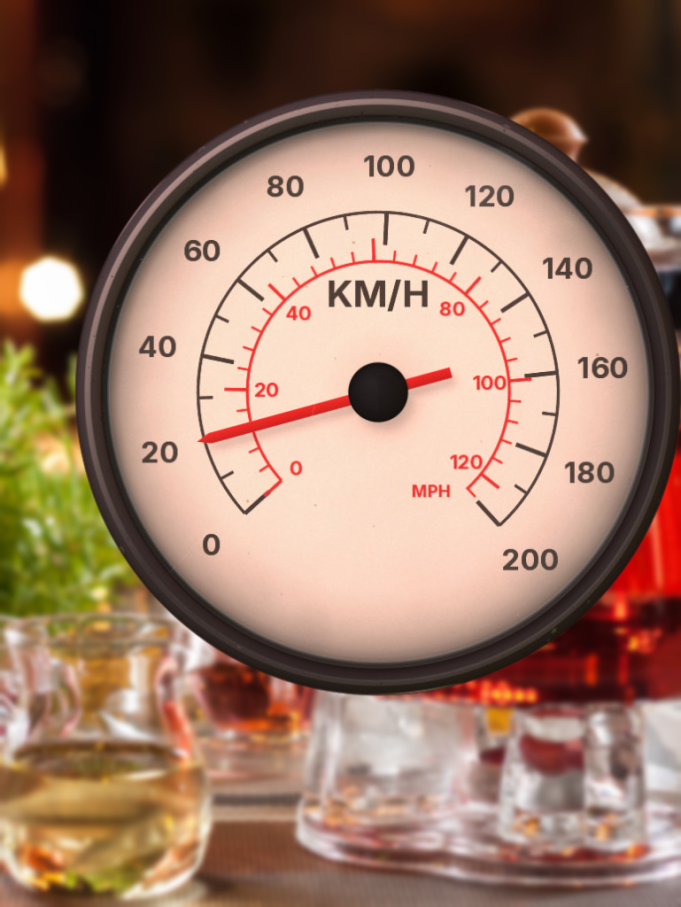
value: 20
